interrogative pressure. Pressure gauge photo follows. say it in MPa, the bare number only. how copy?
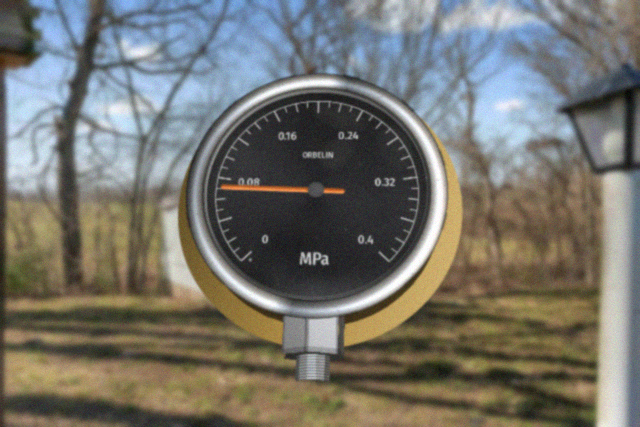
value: 0.07
